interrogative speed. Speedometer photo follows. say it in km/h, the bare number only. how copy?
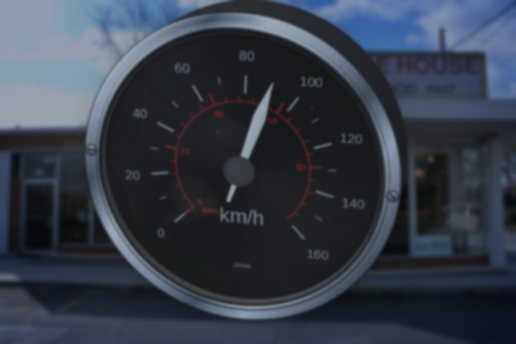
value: 90
